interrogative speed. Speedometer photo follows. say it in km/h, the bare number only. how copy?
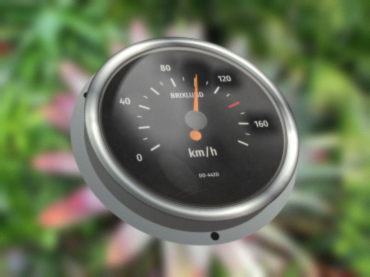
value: 100
